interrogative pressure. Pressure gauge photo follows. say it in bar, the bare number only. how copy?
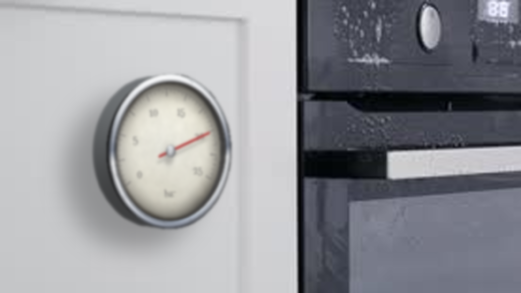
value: 20
